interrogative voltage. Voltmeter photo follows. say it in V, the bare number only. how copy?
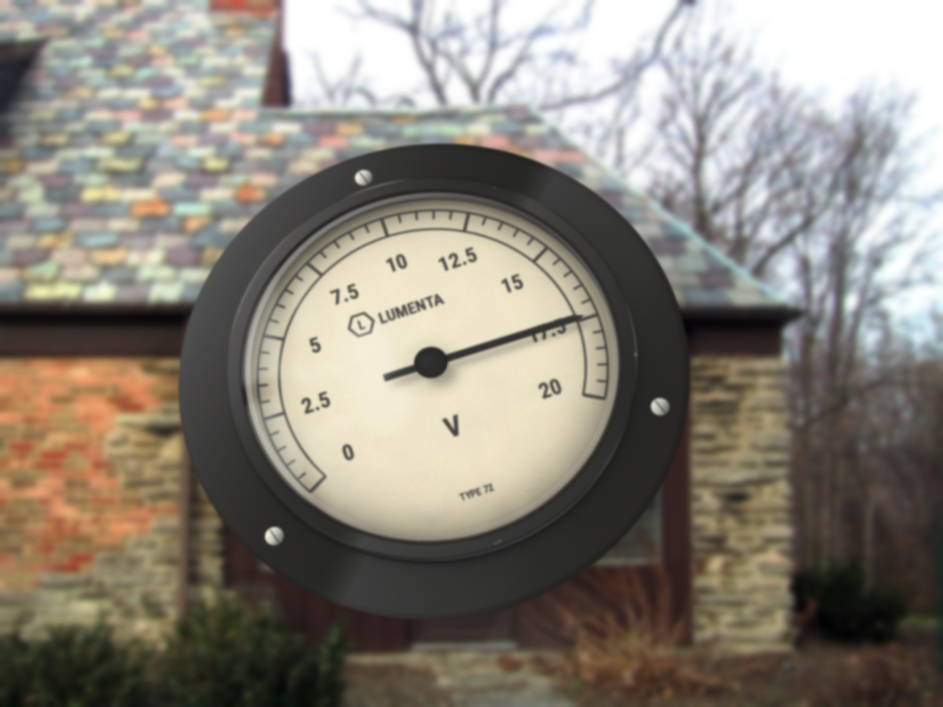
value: 17.5
